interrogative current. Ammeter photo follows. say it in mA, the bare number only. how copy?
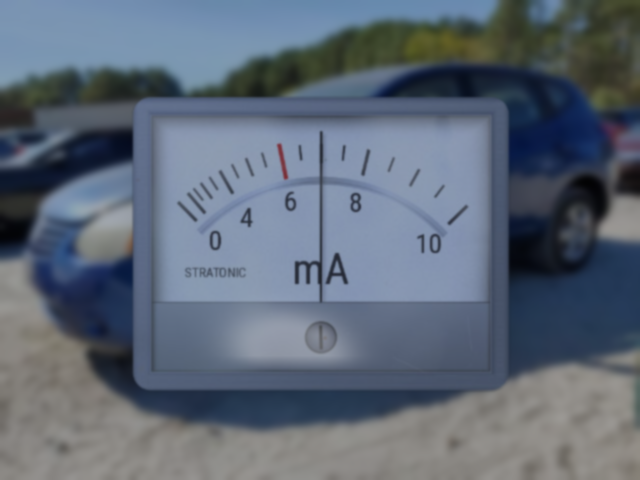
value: 7
